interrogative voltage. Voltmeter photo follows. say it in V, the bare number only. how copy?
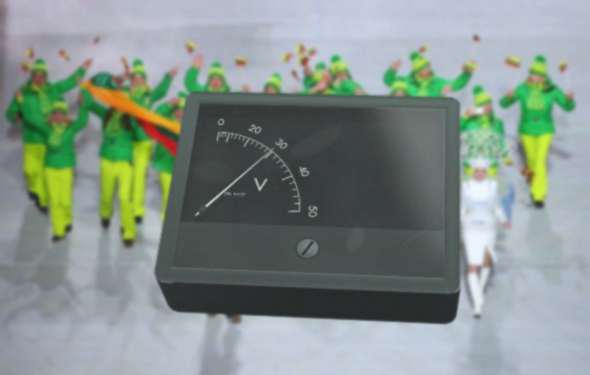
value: 30
